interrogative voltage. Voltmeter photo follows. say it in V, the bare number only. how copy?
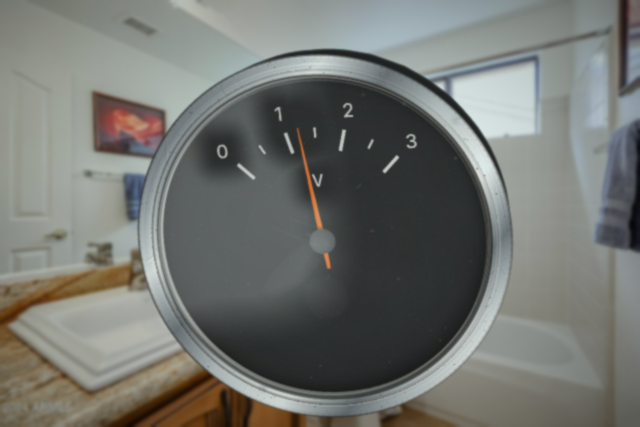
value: 1.25
